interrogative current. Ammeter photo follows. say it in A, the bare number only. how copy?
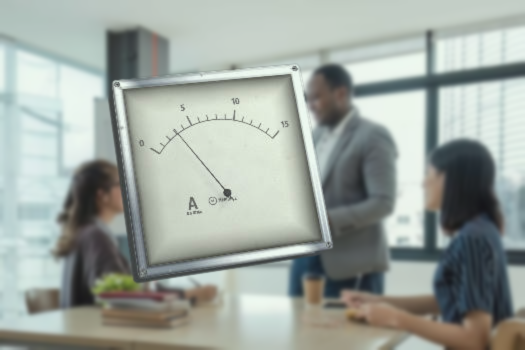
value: 3
